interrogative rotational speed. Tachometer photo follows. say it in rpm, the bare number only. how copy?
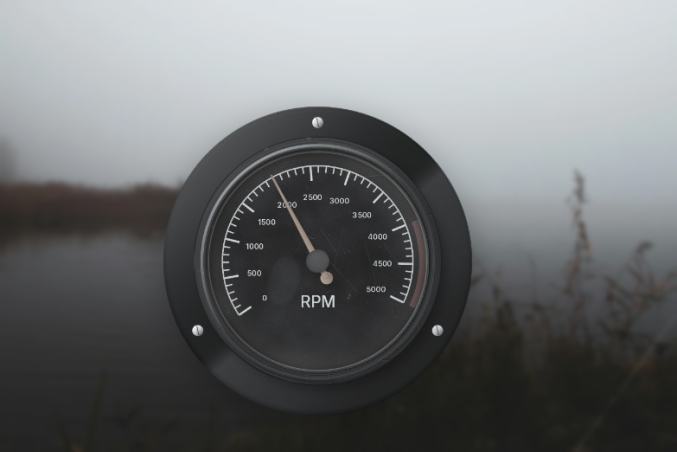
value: 2000
